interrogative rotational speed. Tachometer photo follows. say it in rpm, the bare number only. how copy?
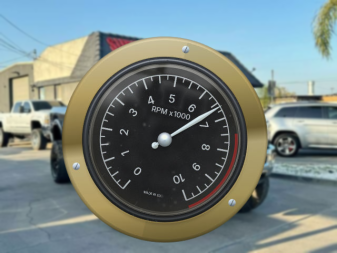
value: 6625
